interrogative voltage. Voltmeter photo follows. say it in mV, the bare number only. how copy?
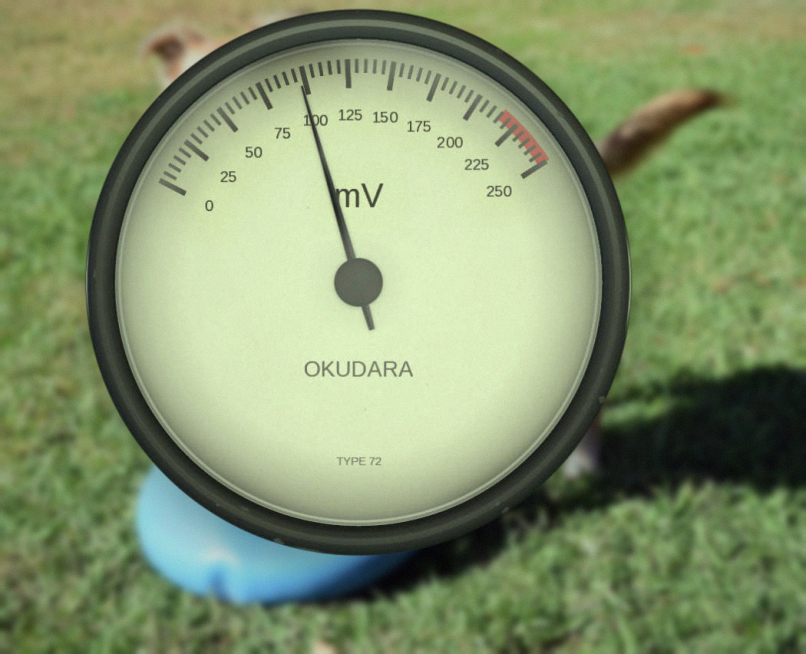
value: 97.5
